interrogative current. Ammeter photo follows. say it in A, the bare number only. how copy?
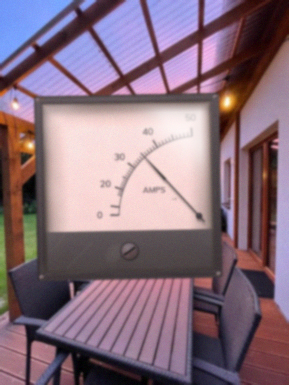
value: 35
